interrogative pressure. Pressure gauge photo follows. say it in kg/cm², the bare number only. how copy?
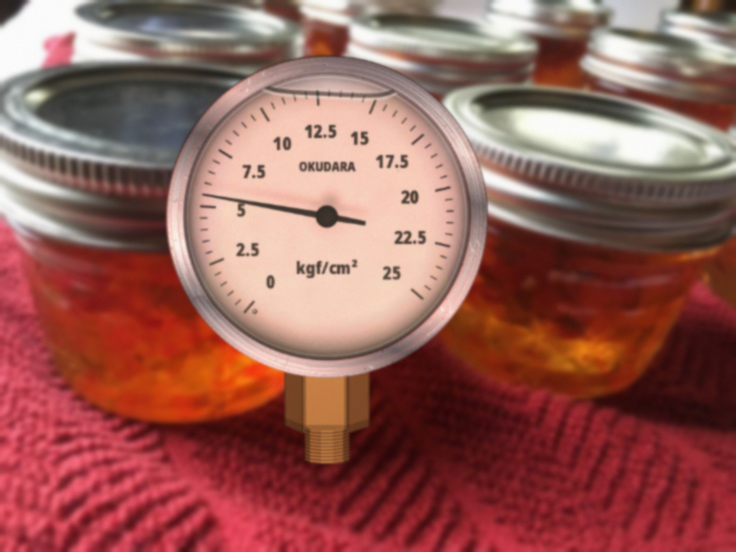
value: 5.5
